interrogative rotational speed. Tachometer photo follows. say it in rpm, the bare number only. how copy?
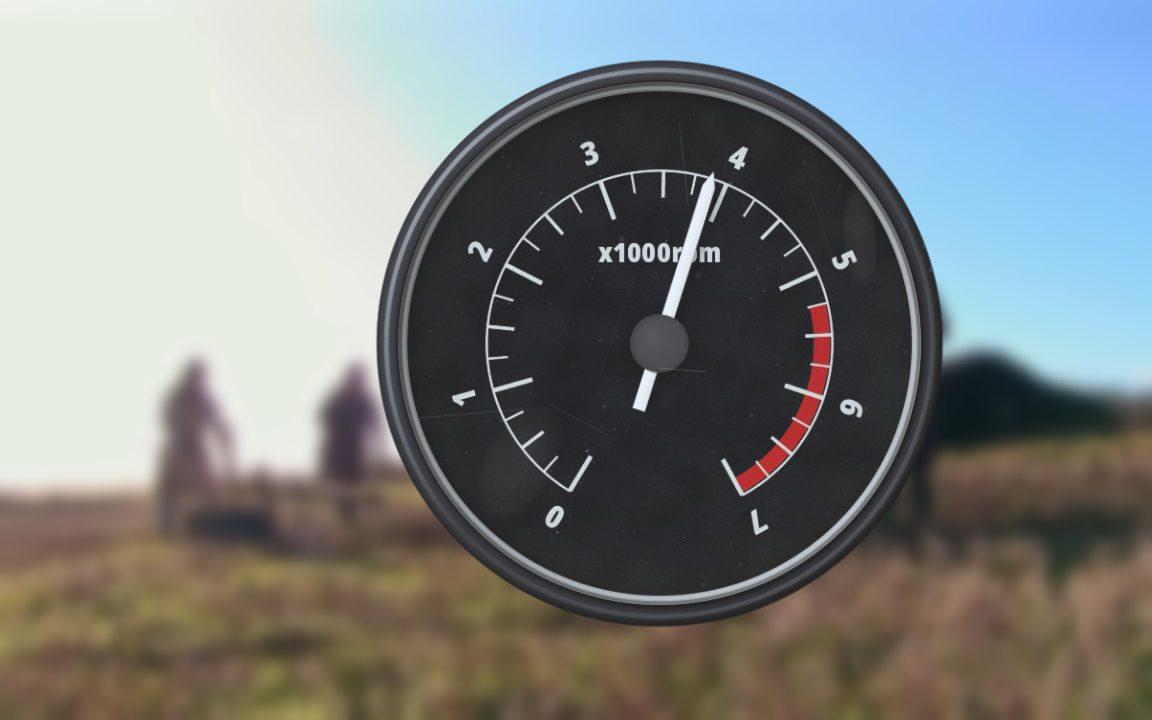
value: 3875
